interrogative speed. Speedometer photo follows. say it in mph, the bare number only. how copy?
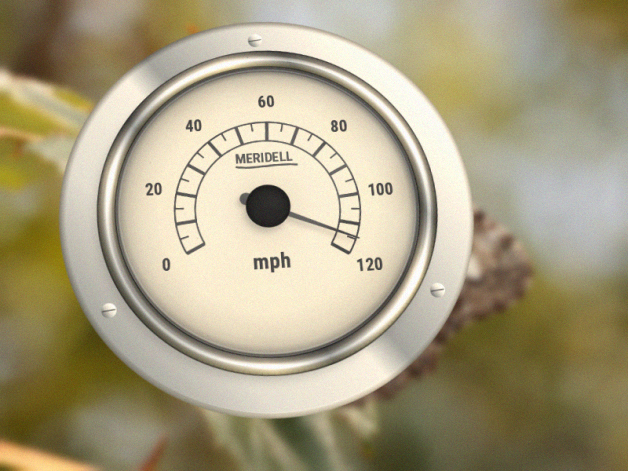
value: 115
